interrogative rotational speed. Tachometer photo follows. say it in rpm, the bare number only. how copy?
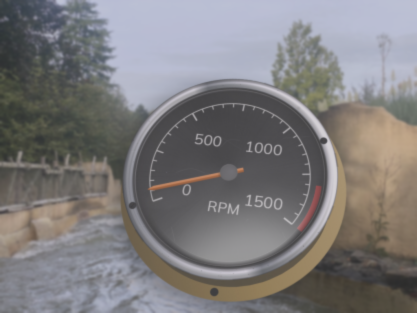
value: 50
